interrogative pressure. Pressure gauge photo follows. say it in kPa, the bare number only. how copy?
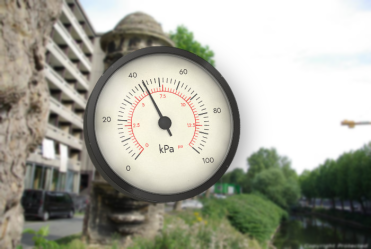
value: 42
